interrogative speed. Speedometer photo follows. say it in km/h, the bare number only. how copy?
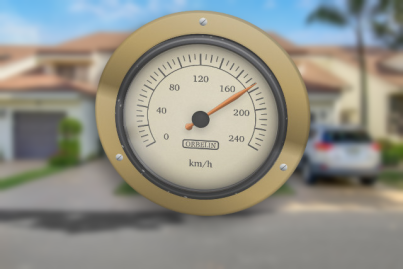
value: 175
